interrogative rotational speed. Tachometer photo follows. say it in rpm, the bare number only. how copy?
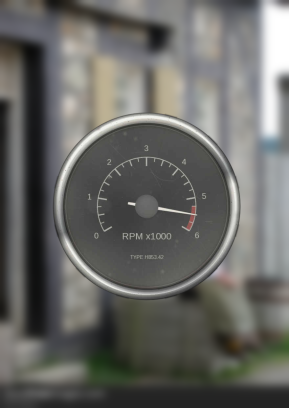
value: 5500
